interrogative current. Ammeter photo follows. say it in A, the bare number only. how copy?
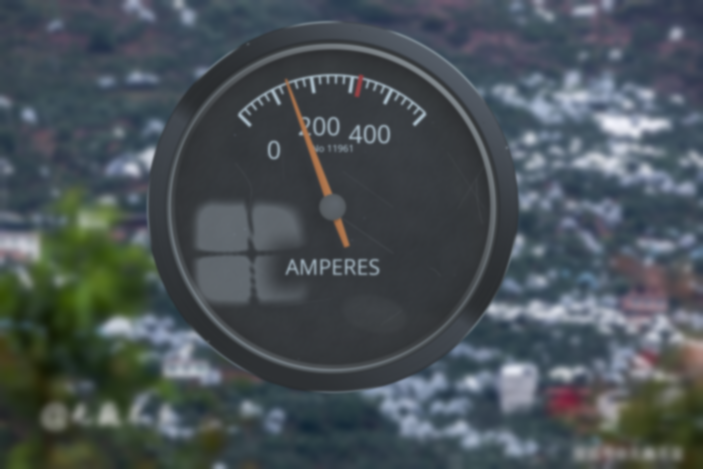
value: 140
